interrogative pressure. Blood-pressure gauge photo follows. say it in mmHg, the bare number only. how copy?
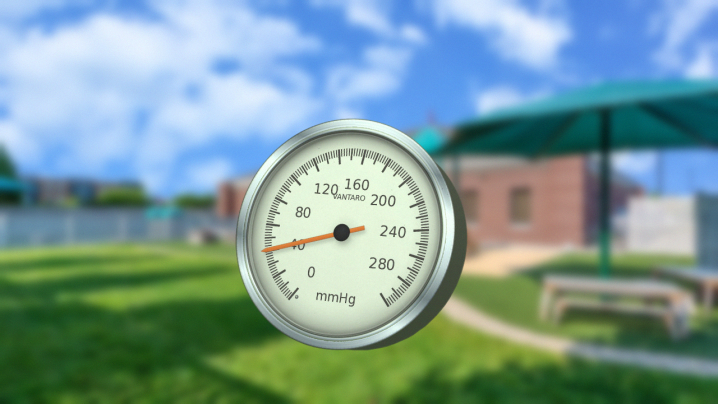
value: 40
